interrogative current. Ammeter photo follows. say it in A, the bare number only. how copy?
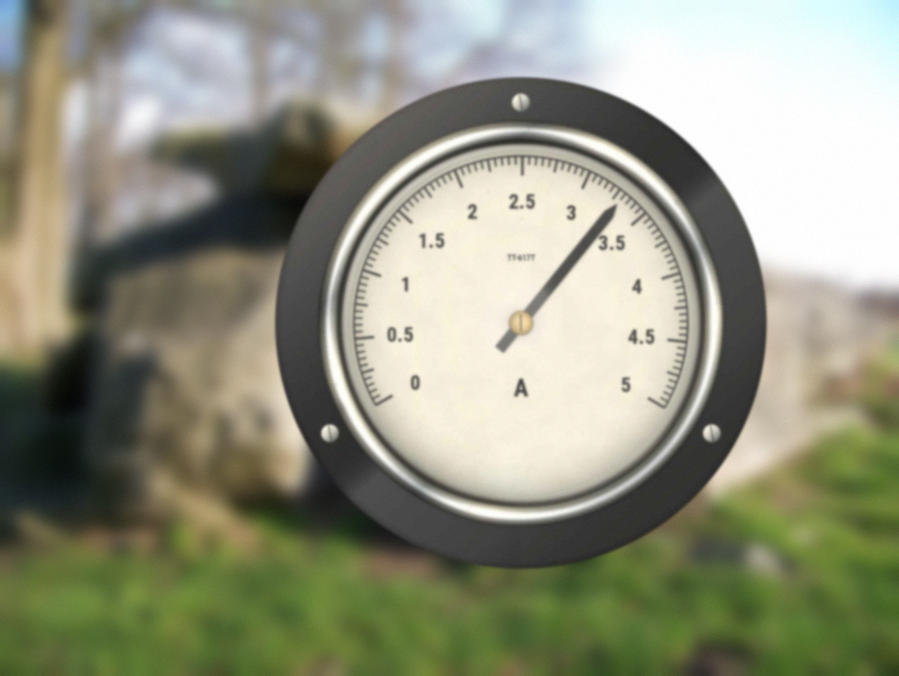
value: 3.3
